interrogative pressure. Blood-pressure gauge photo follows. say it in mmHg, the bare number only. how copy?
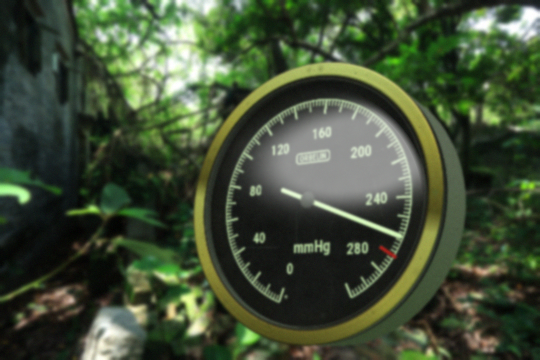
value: 260
